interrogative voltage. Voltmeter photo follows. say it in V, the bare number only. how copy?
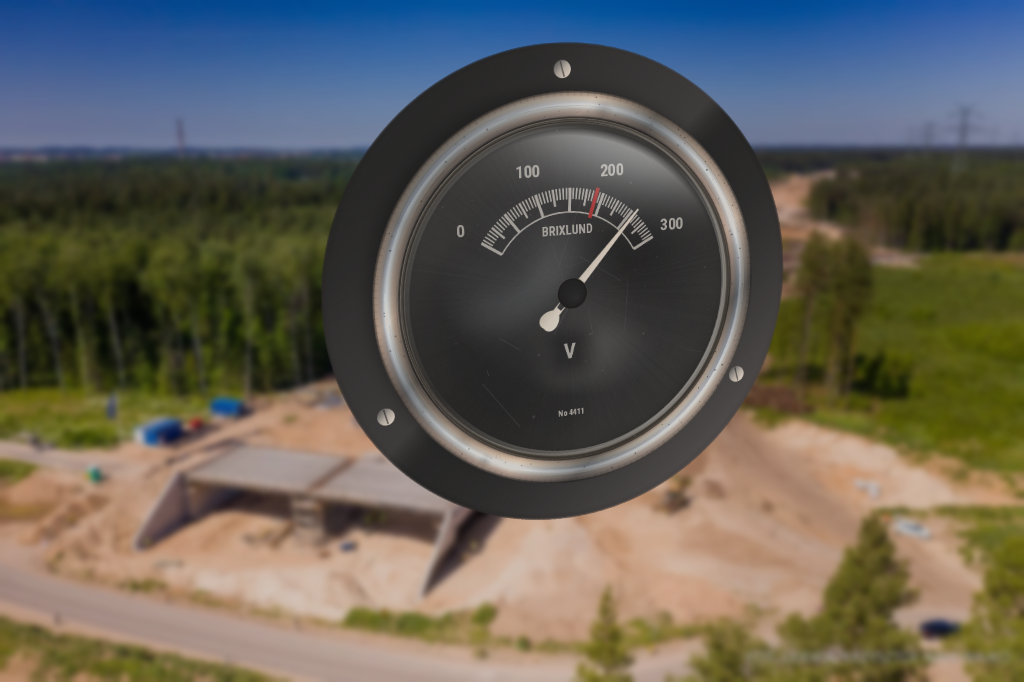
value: 250
